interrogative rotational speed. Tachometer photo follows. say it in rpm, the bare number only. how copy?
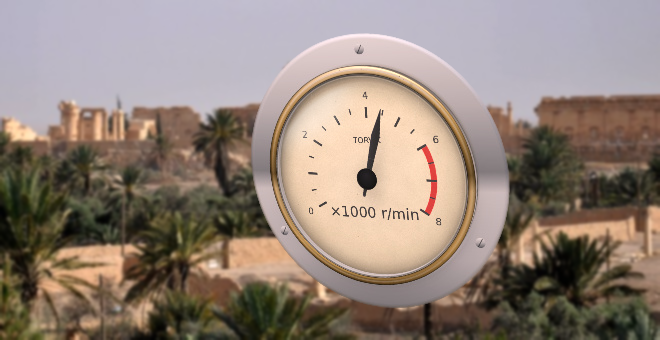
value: 4500
